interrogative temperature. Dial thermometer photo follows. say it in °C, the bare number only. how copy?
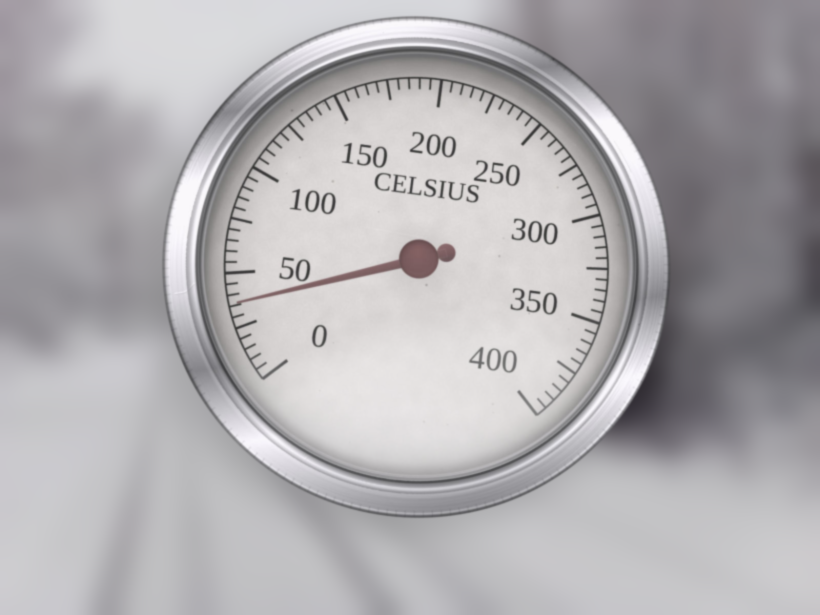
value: 35
